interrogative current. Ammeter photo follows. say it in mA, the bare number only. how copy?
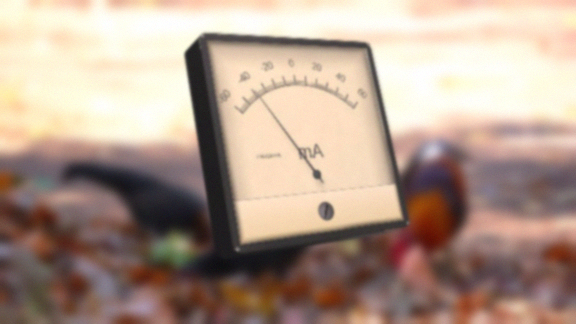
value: -40
